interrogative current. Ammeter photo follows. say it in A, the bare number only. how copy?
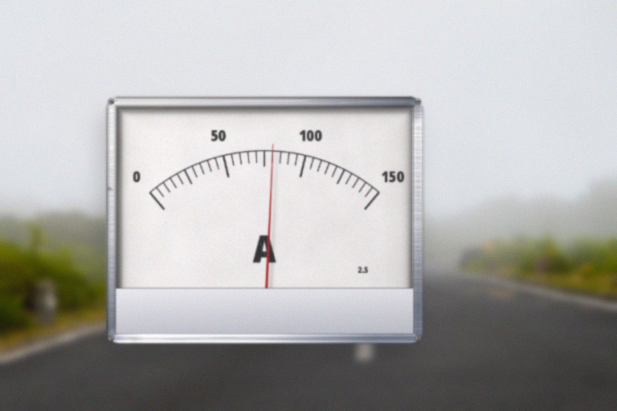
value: 80
